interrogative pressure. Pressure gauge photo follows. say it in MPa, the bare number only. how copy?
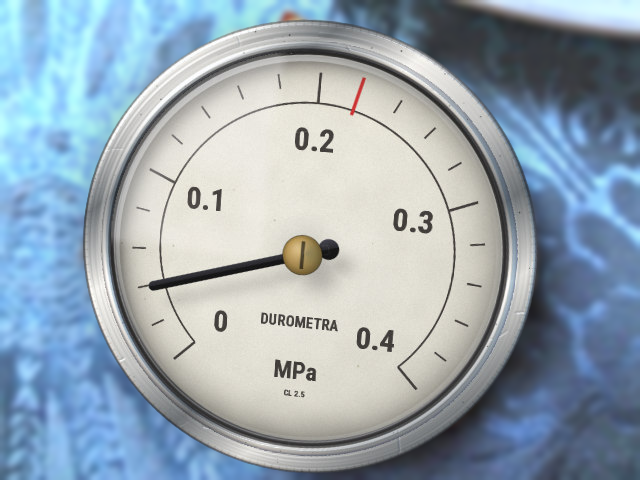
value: 0.04
